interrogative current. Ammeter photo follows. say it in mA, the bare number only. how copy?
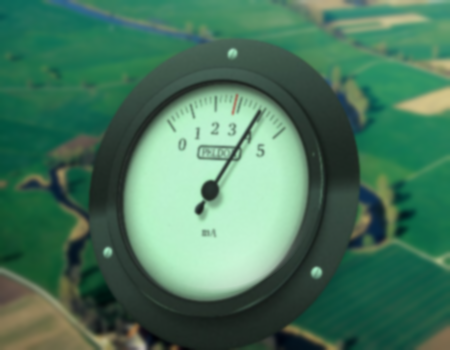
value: 4
